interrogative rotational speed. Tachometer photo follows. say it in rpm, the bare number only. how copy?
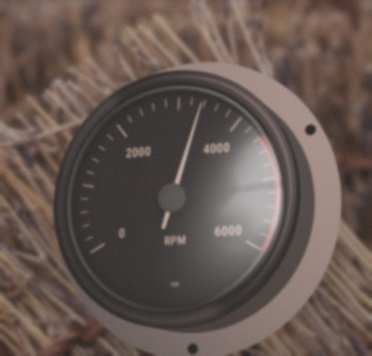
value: 3400
